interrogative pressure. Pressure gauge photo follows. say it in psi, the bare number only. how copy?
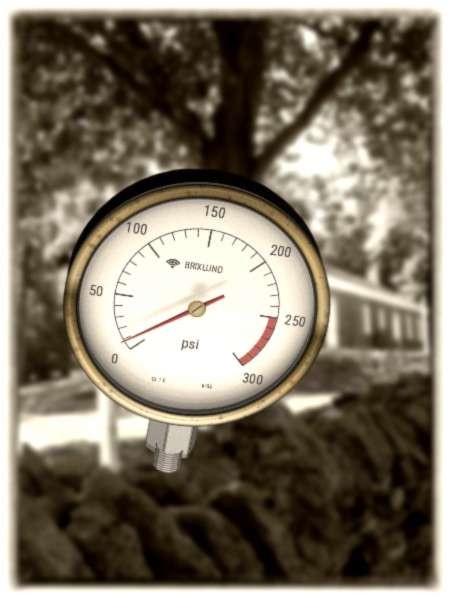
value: 10
